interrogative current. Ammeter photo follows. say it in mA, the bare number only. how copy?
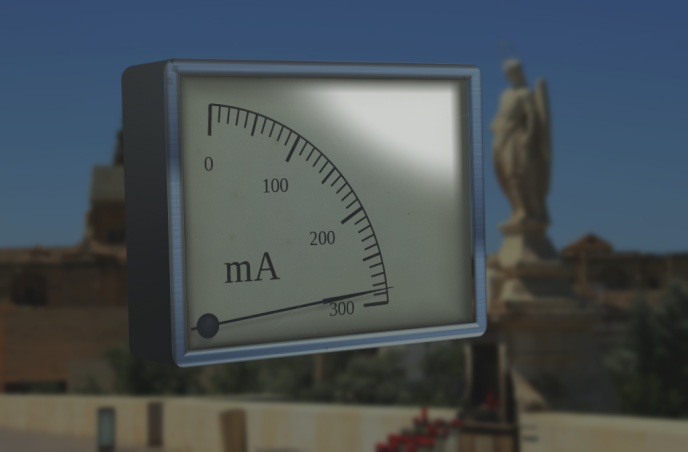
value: 285
